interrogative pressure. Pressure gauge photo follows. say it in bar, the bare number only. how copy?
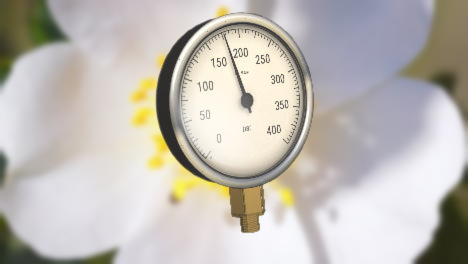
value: 175
